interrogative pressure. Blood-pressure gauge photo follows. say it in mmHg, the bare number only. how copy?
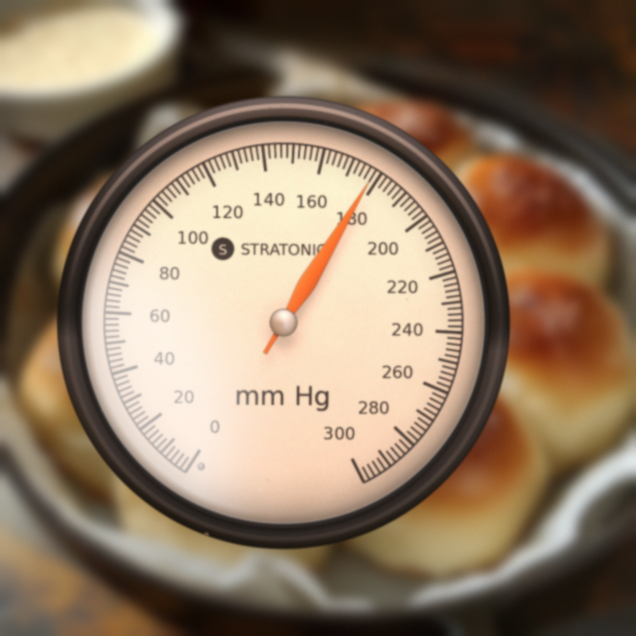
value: 178
